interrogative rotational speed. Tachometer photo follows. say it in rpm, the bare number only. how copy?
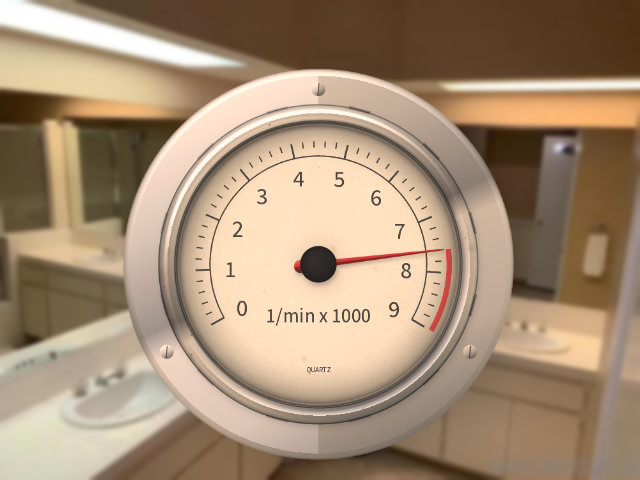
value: 7600
